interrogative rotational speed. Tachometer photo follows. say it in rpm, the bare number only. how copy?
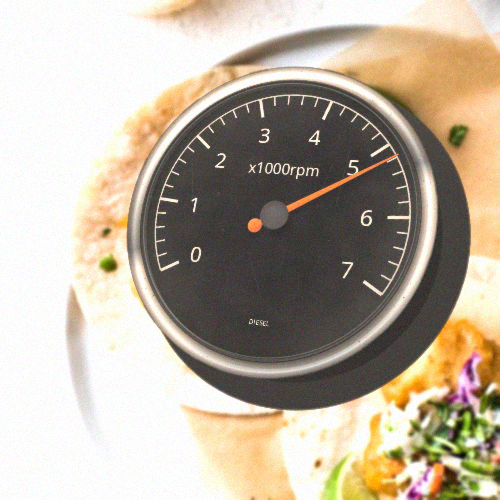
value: 5200
